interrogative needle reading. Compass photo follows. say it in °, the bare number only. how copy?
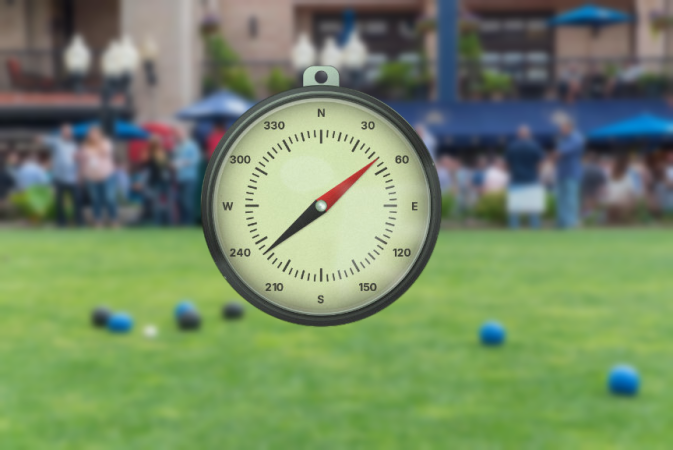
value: 50
